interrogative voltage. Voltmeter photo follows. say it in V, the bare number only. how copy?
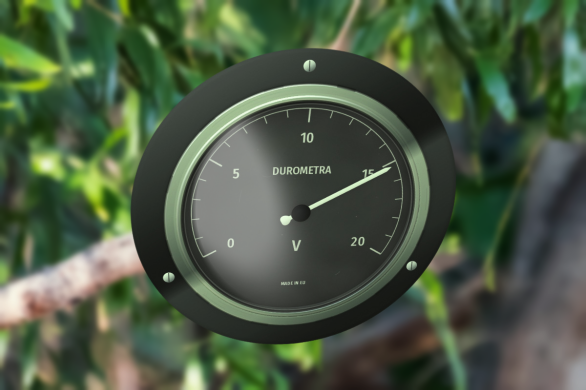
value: 15
